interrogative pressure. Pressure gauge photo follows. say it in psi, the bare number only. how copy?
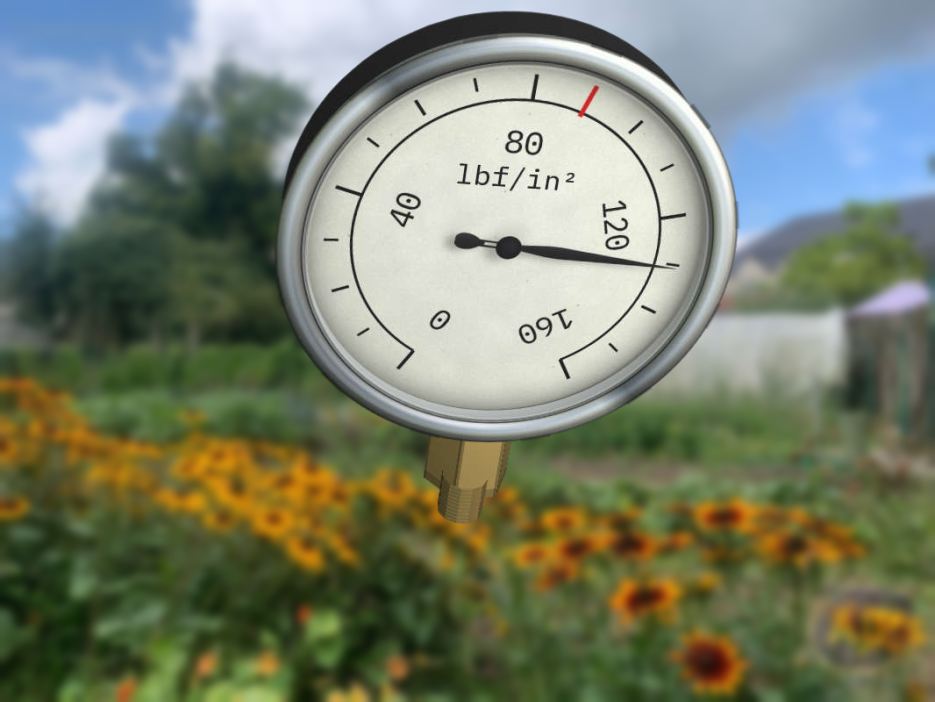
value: 130
